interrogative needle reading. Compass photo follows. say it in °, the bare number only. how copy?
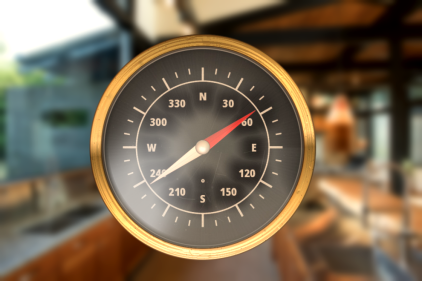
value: 55
